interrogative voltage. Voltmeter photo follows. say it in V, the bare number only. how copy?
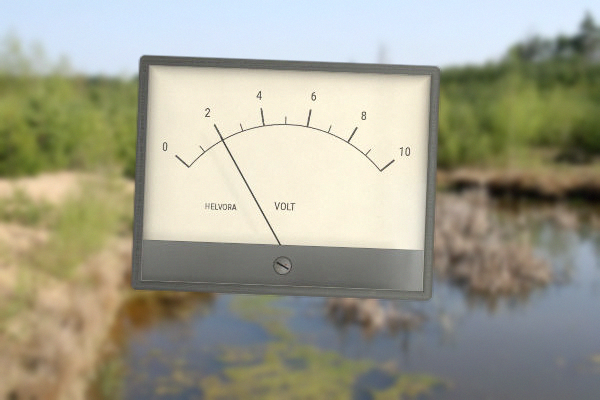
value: 2
